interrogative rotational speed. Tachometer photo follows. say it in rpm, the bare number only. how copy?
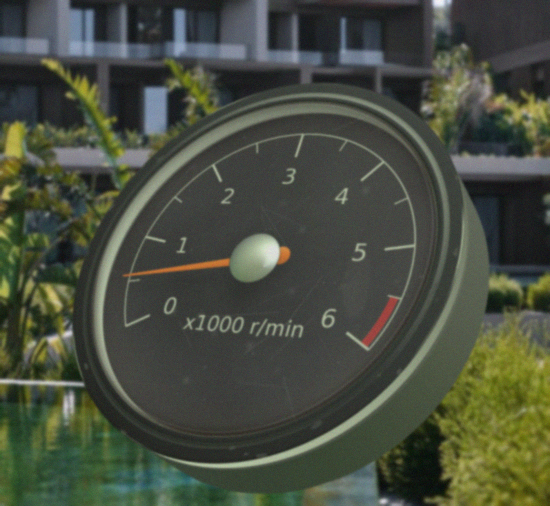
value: 500
